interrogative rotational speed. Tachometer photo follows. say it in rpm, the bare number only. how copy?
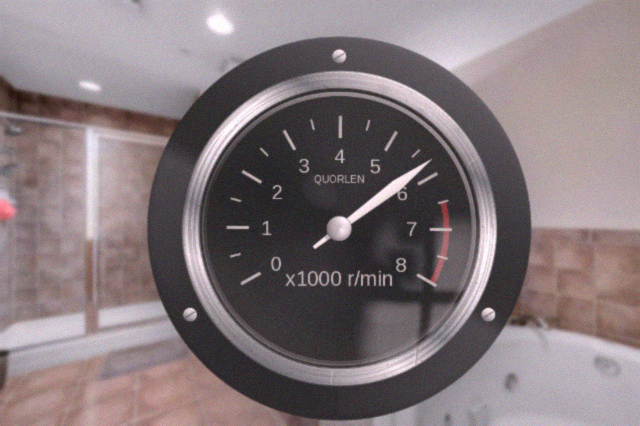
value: 5750
